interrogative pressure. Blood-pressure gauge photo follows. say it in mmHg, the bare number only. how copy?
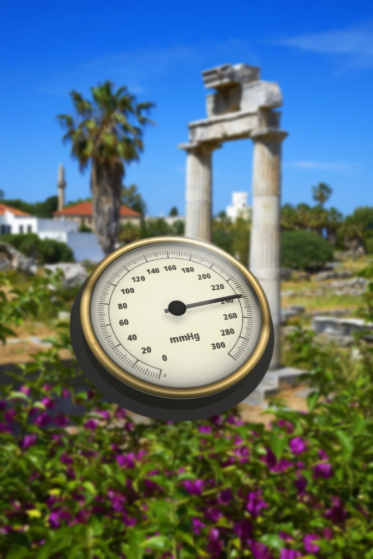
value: 240
